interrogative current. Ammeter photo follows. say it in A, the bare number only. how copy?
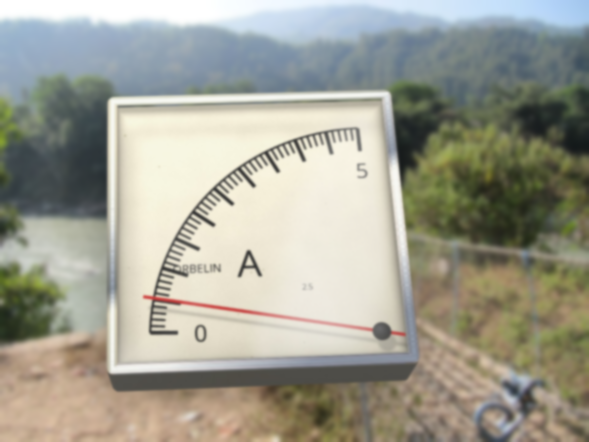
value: 0.5
